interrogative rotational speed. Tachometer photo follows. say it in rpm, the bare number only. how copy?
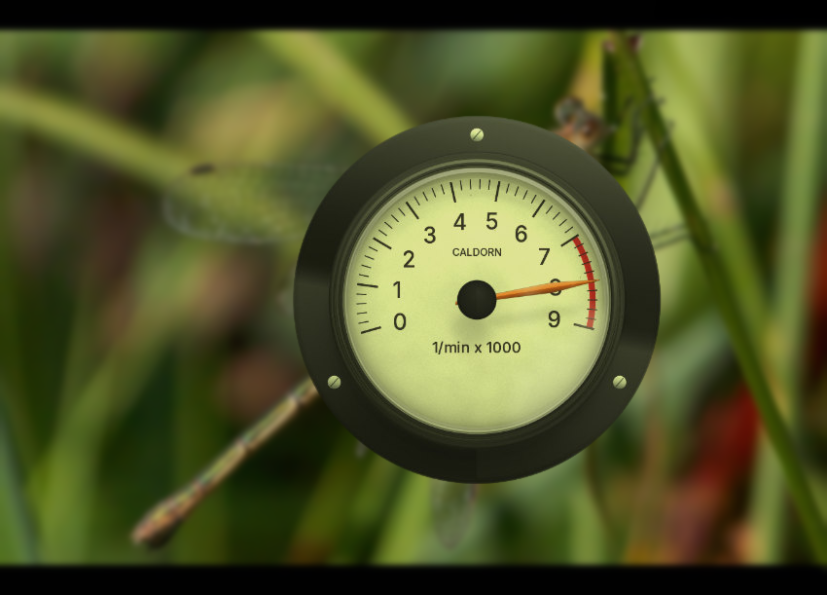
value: 8000
